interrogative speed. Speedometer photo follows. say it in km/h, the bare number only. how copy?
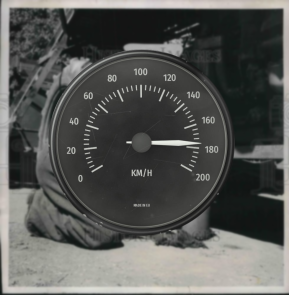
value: 176
